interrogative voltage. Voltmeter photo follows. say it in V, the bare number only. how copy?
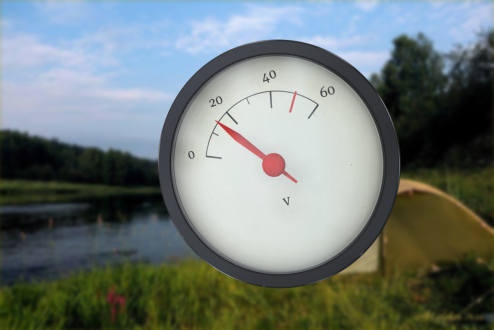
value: 15
